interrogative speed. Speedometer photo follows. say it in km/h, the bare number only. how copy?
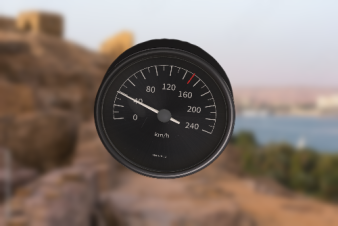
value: 40
